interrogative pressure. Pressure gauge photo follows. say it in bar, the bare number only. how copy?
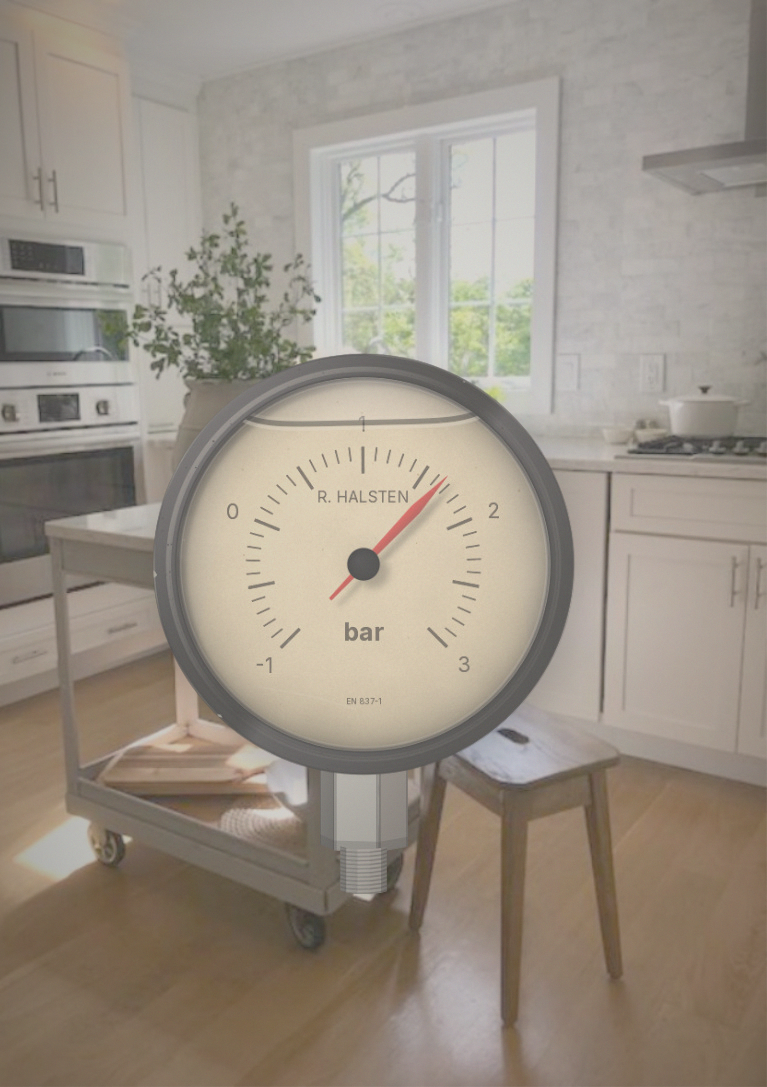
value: 1.65
